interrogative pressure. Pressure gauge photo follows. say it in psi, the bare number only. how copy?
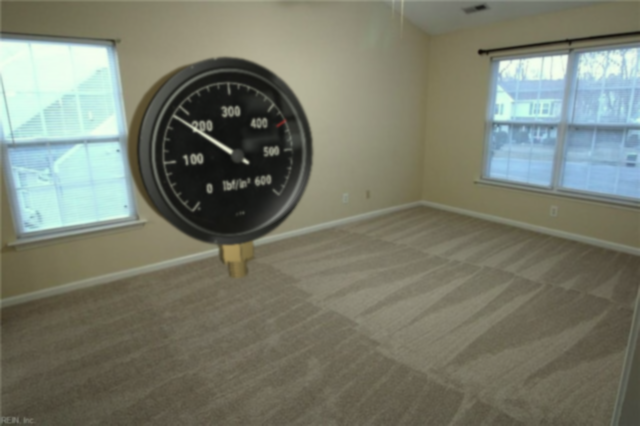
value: 180
